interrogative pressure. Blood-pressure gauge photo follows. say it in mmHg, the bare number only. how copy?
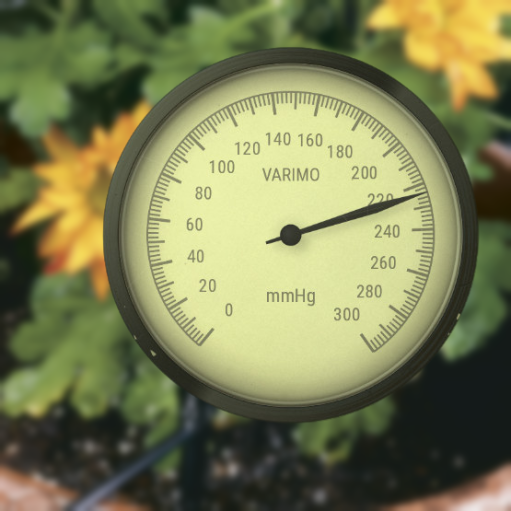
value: 224
